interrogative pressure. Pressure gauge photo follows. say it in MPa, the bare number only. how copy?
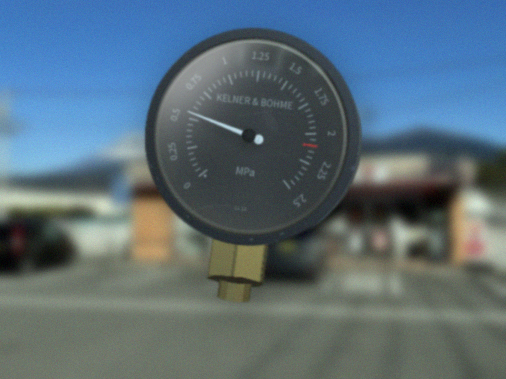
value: 0.55
